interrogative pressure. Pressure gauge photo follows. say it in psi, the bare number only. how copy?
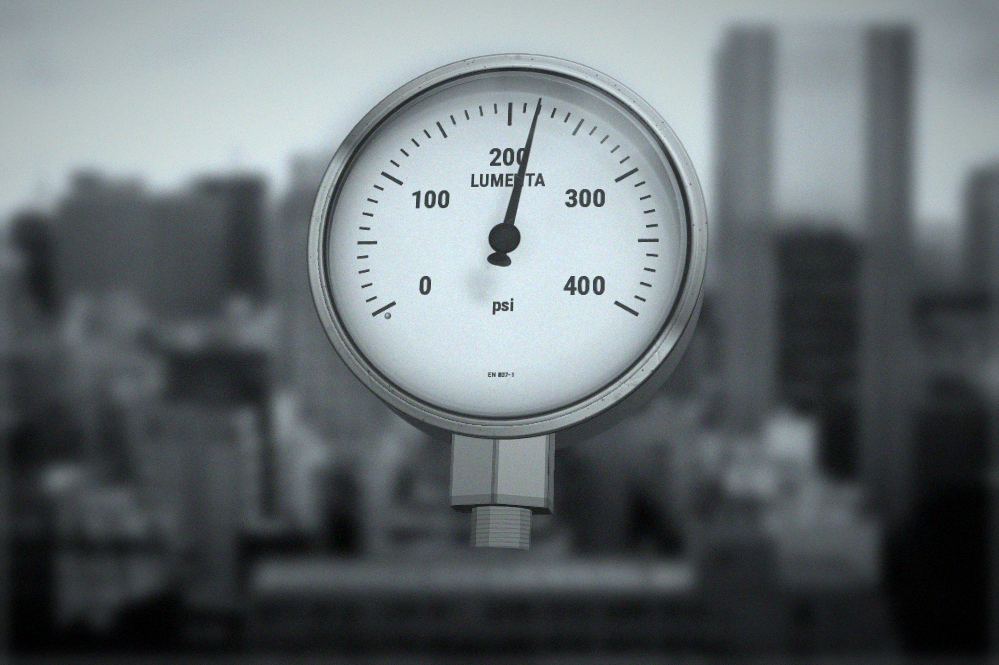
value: 220
